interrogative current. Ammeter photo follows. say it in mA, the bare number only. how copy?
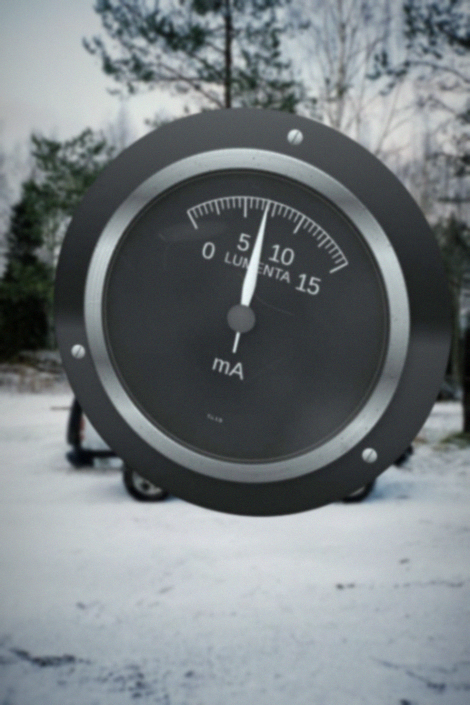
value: 7
